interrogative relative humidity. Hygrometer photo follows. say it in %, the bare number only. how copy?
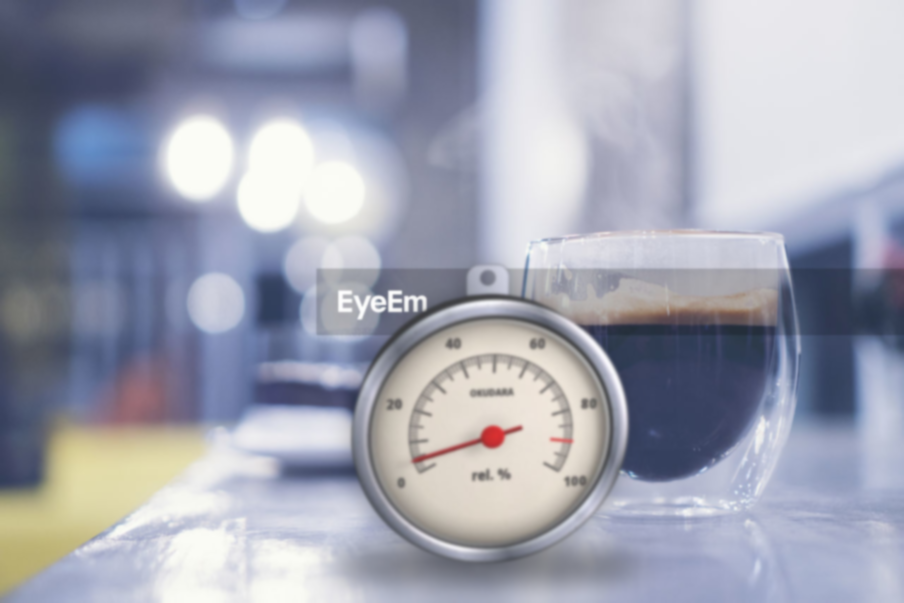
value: 5
